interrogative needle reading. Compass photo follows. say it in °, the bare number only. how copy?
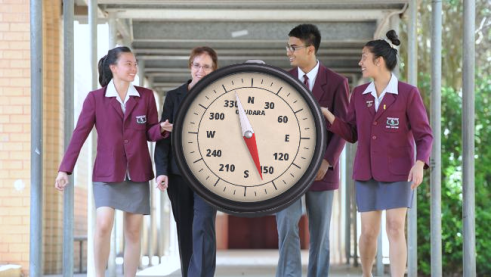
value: 160
